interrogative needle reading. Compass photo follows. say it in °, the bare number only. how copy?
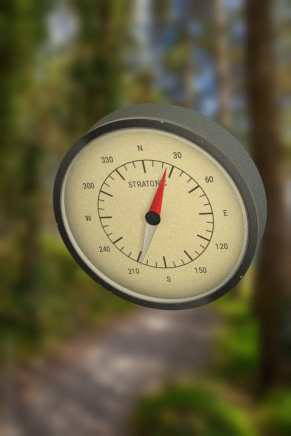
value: 25
